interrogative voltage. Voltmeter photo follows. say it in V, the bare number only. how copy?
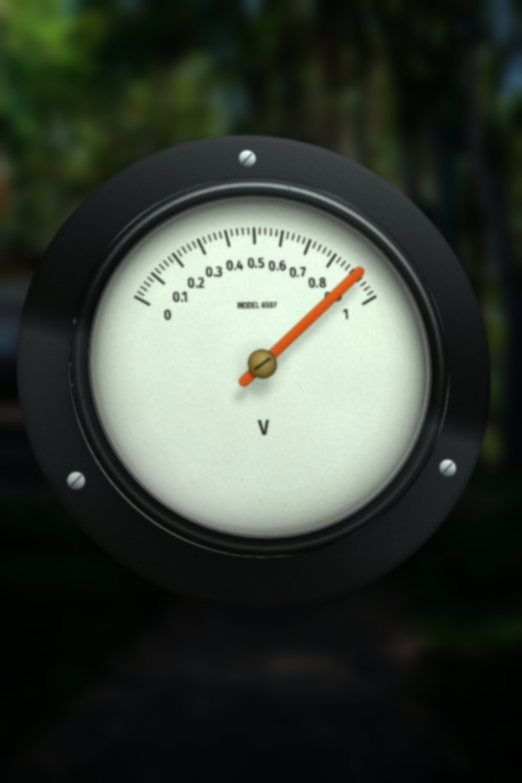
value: 0.9
